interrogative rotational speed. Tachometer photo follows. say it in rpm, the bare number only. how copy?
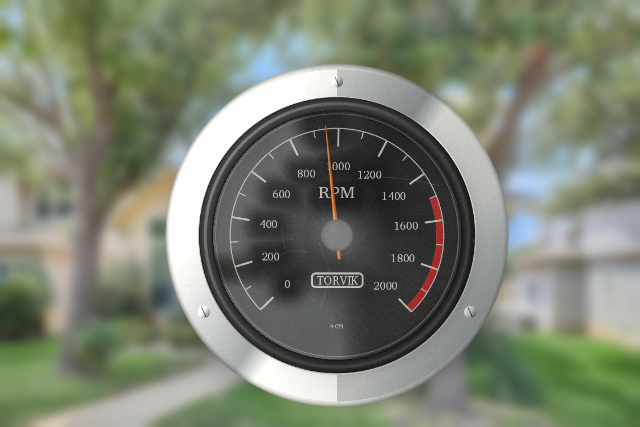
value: 950
